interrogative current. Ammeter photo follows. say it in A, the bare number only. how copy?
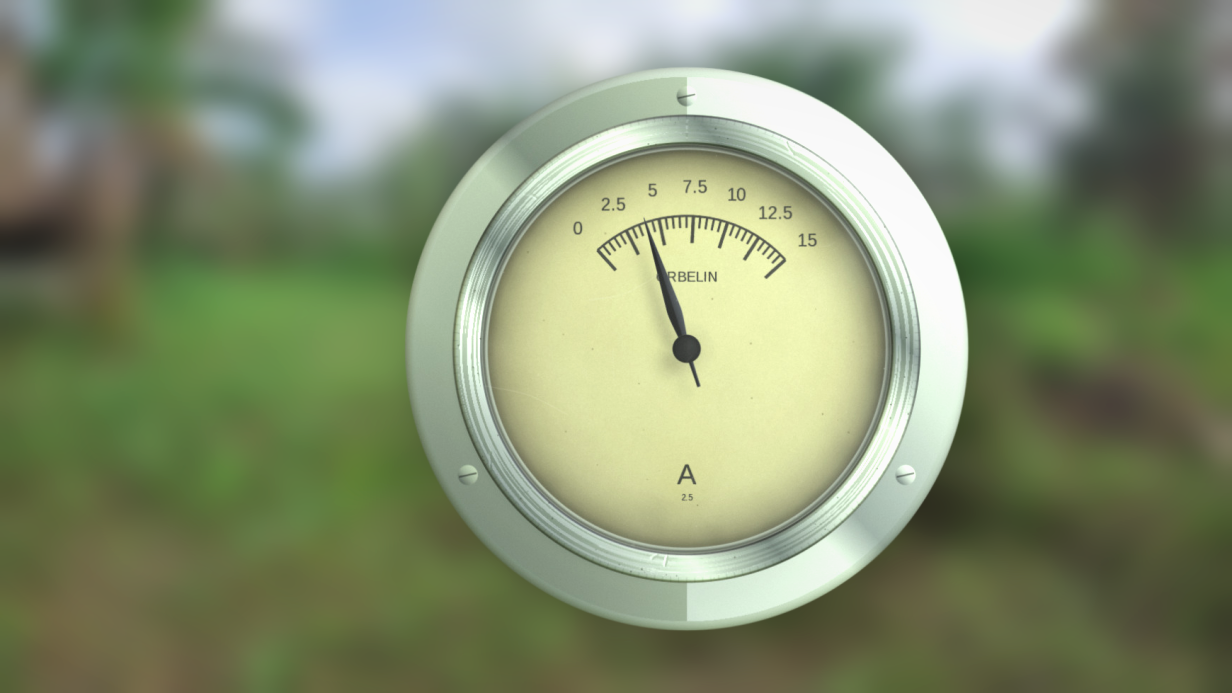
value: 4
